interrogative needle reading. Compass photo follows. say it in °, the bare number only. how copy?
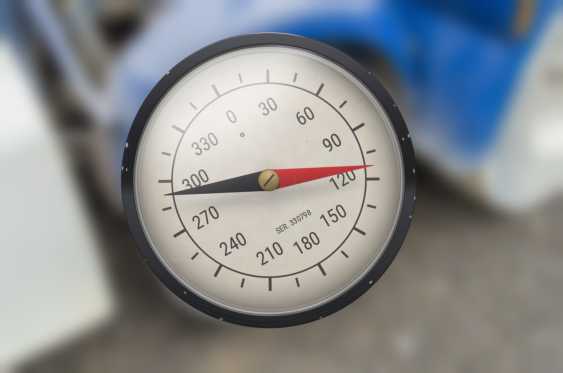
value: 112.5
